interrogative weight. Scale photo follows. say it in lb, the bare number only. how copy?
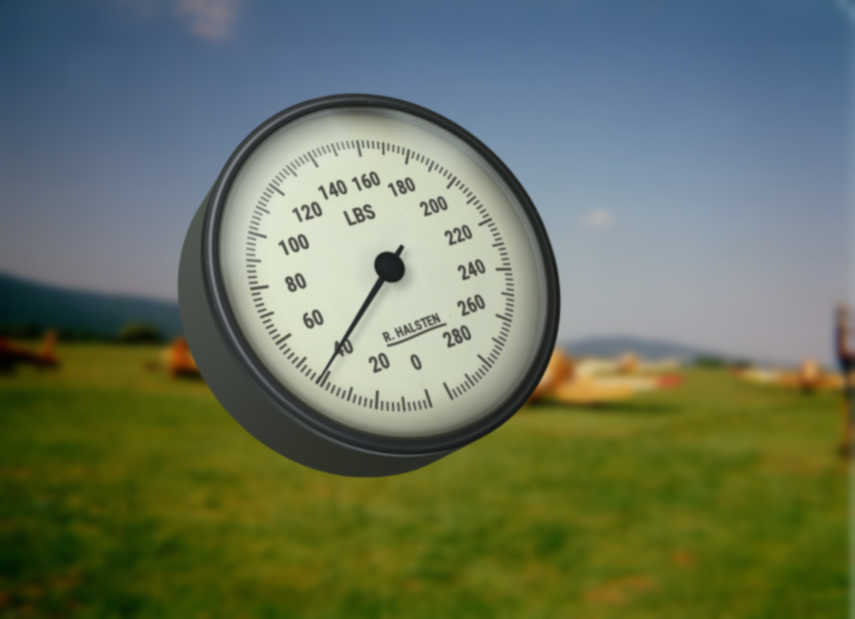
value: 42
